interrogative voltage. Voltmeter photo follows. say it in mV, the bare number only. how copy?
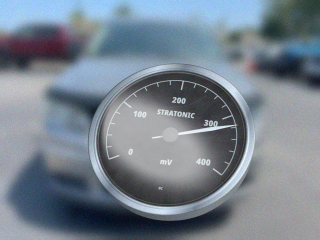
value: 320
